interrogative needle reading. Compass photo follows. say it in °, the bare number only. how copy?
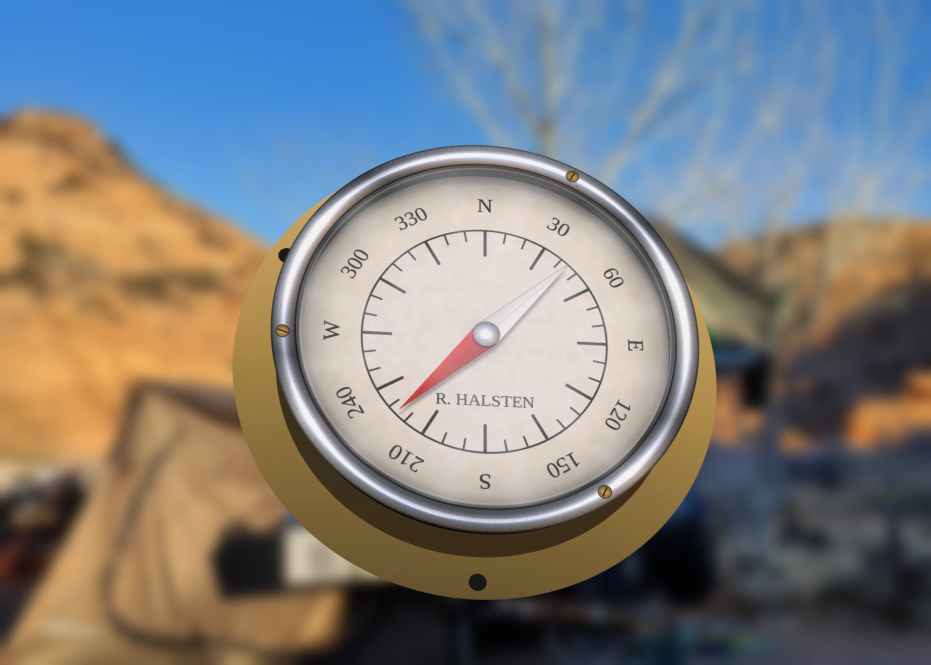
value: 225
